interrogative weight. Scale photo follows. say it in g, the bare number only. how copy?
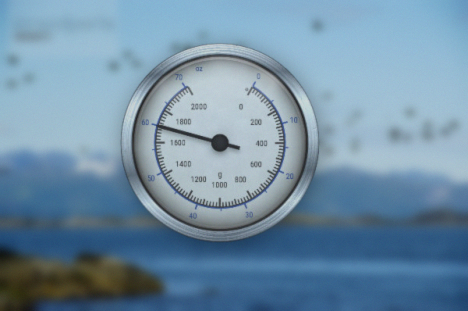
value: 1700
